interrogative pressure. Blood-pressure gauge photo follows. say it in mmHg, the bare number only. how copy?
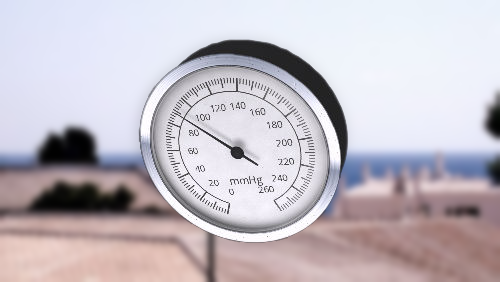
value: 90
